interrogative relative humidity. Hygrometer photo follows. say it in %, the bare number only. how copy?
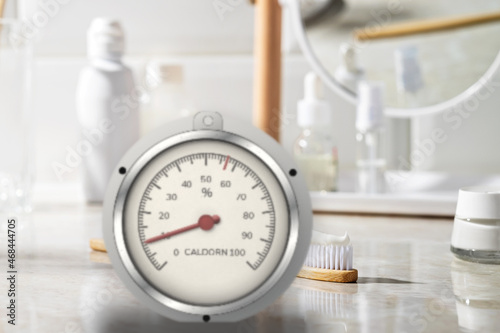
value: 10
